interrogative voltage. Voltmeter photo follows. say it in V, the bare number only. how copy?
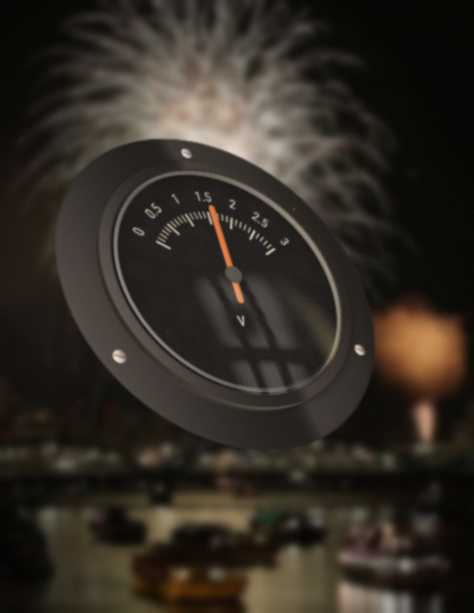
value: 1.5
